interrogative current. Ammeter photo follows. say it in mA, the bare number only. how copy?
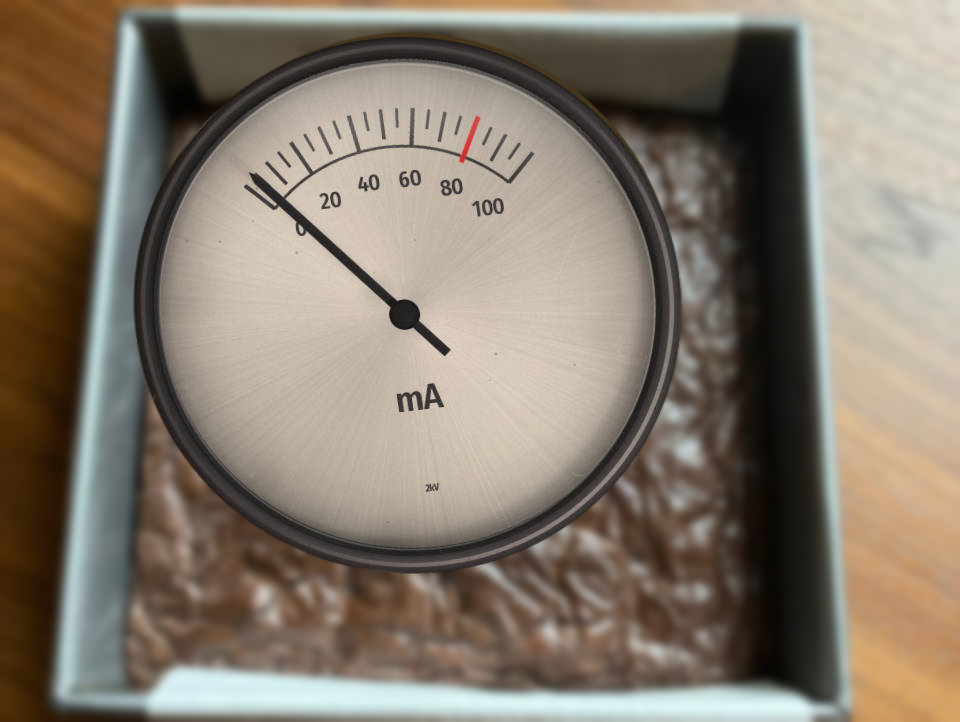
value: 5
